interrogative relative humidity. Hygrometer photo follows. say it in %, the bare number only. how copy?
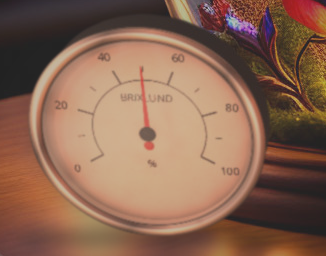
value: 50
